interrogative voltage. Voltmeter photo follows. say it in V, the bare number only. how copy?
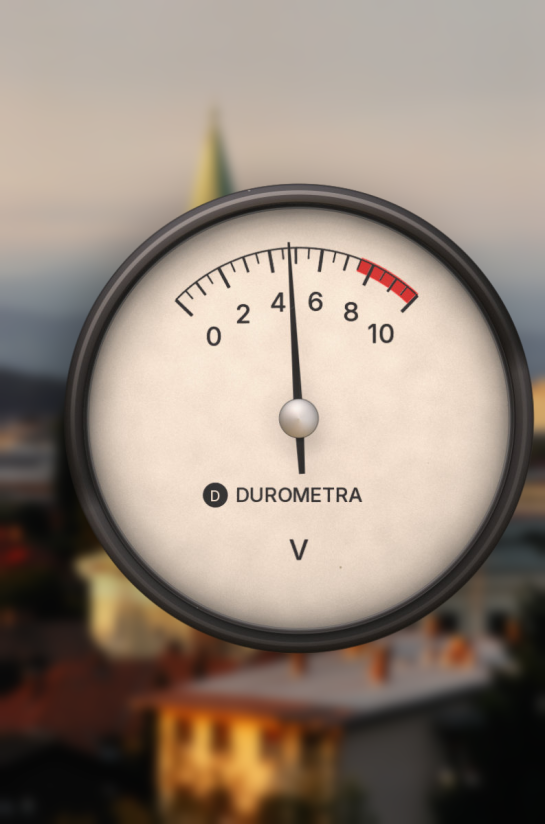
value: 4.75
